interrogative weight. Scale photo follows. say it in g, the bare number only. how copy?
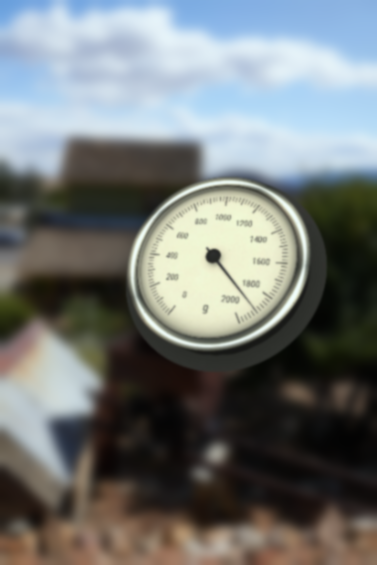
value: 1900
